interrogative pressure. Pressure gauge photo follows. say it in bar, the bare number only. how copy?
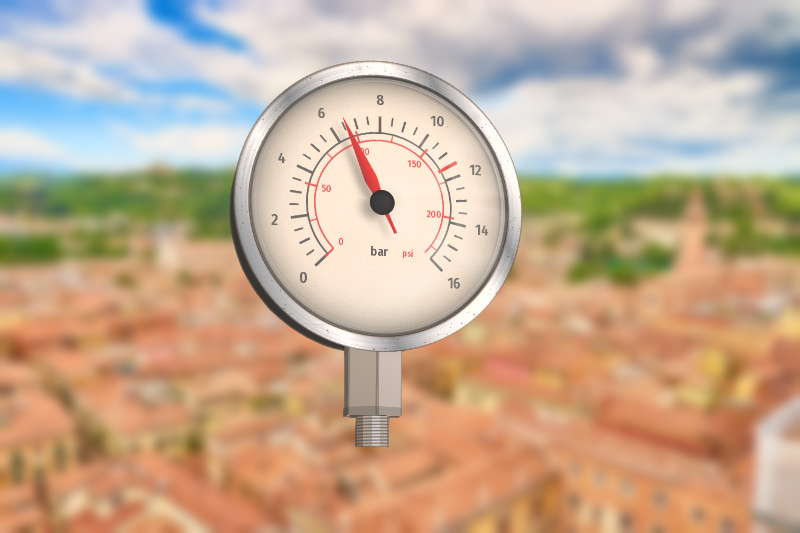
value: 6.5
